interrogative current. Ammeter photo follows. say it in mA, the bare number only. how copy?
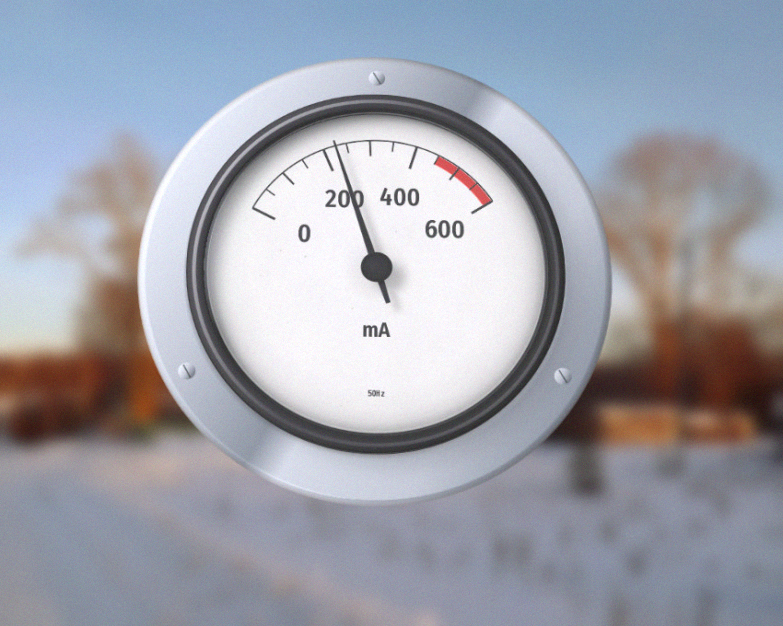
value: 225
